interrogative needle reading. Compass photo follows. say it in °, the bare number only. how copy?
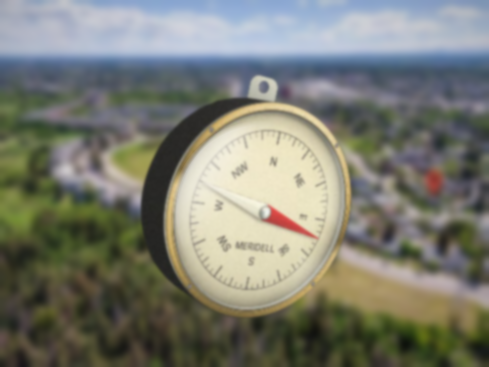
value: 105
